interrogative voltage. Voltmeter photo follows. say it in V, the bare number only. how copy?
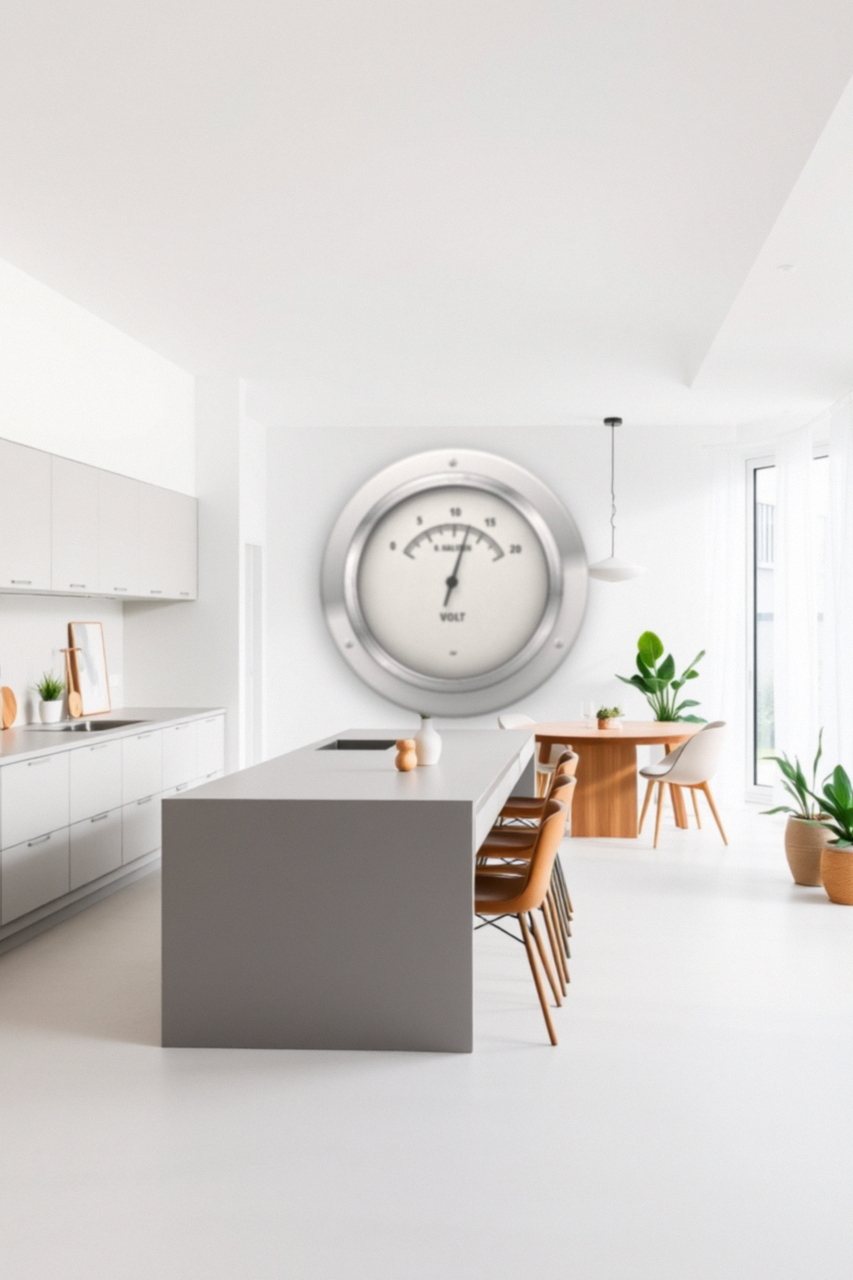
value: 12.5
